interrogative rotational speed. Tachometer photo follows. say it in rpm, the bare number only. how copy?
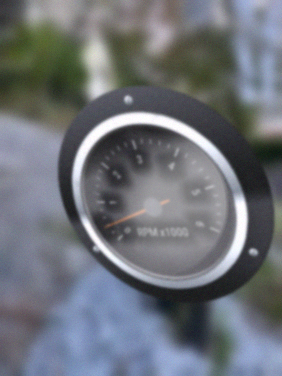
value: 400
